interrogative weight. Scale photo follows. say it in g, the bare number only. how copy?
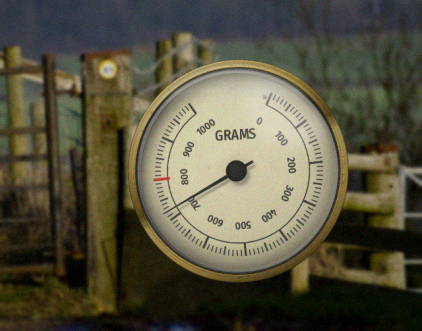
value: 720
